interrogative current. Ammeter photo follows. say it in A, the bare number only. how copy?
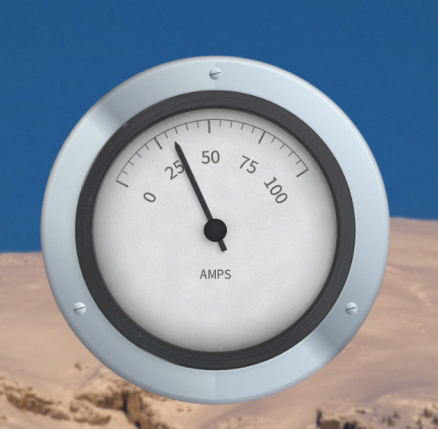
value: 32.5
